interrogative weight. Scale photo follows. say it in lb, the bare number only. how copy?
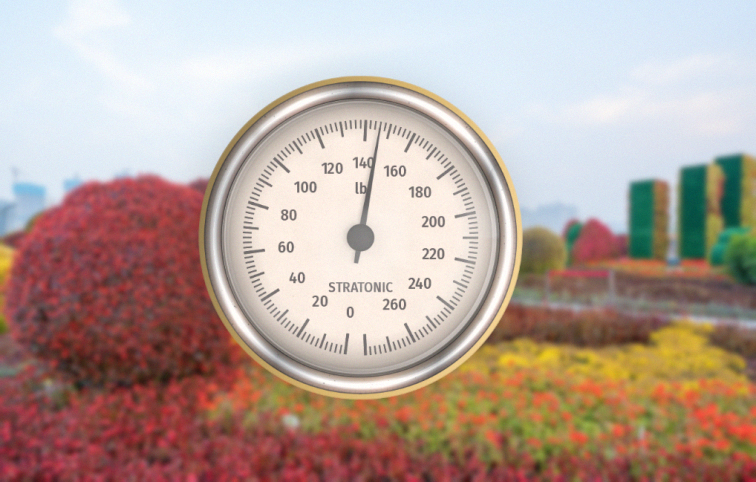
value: 146
